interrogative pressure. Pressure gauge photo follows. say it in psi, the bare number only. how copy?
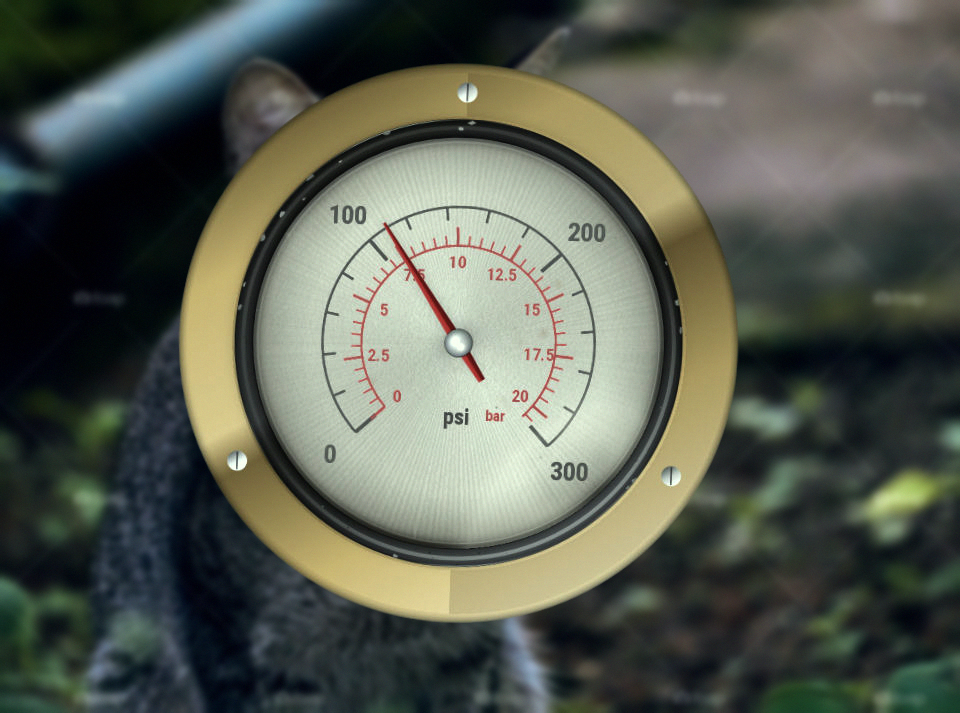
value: 110
